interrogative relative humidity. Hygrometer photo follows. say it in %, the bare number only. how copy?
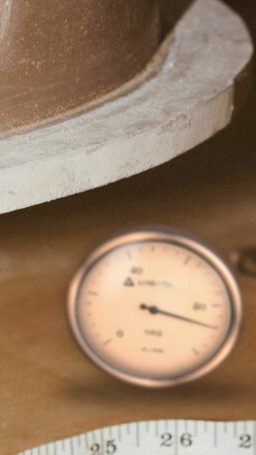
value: 88
